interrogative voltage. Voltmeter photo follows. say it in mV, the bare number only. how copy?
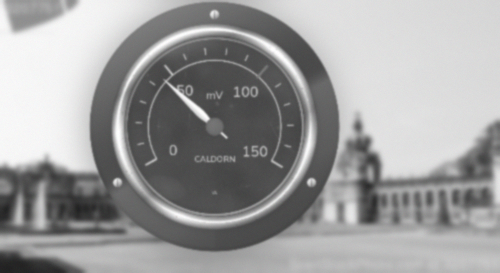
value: 45
